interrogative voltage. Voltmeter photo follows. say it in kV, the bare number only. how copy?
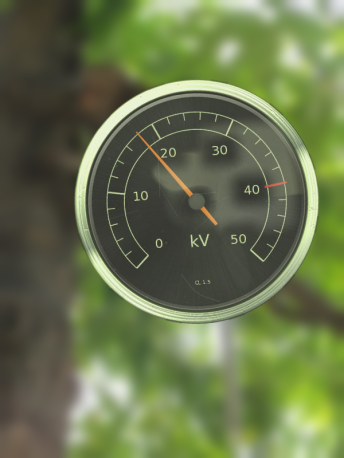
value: 18
